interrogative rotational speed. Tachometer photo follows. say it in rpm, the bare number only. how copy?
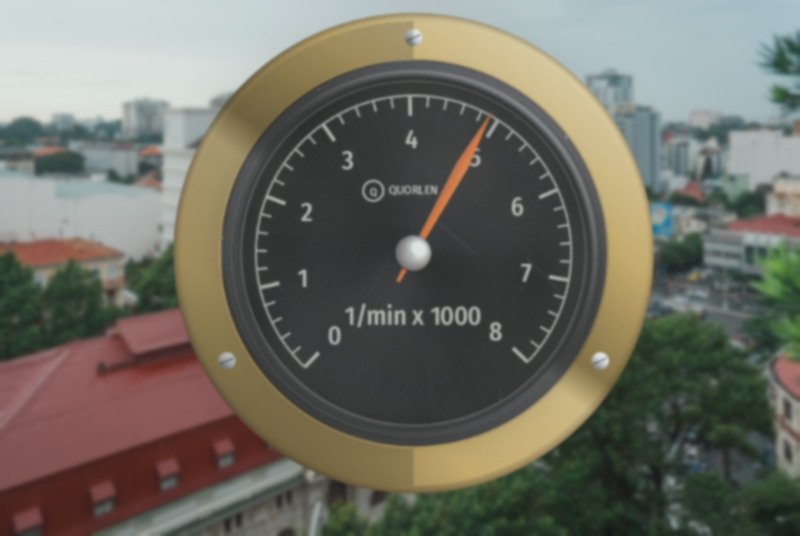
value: 4900
